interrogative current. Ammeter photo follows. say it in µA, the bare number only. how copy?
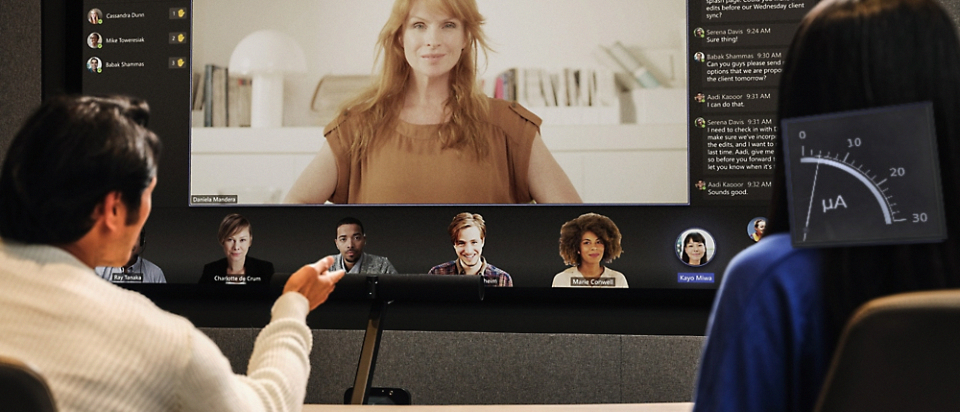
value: 4
